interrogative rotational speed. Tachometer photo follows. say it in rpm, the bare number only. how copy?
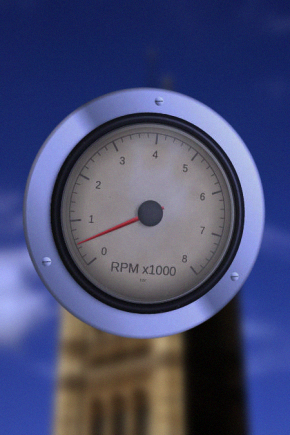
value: 500
